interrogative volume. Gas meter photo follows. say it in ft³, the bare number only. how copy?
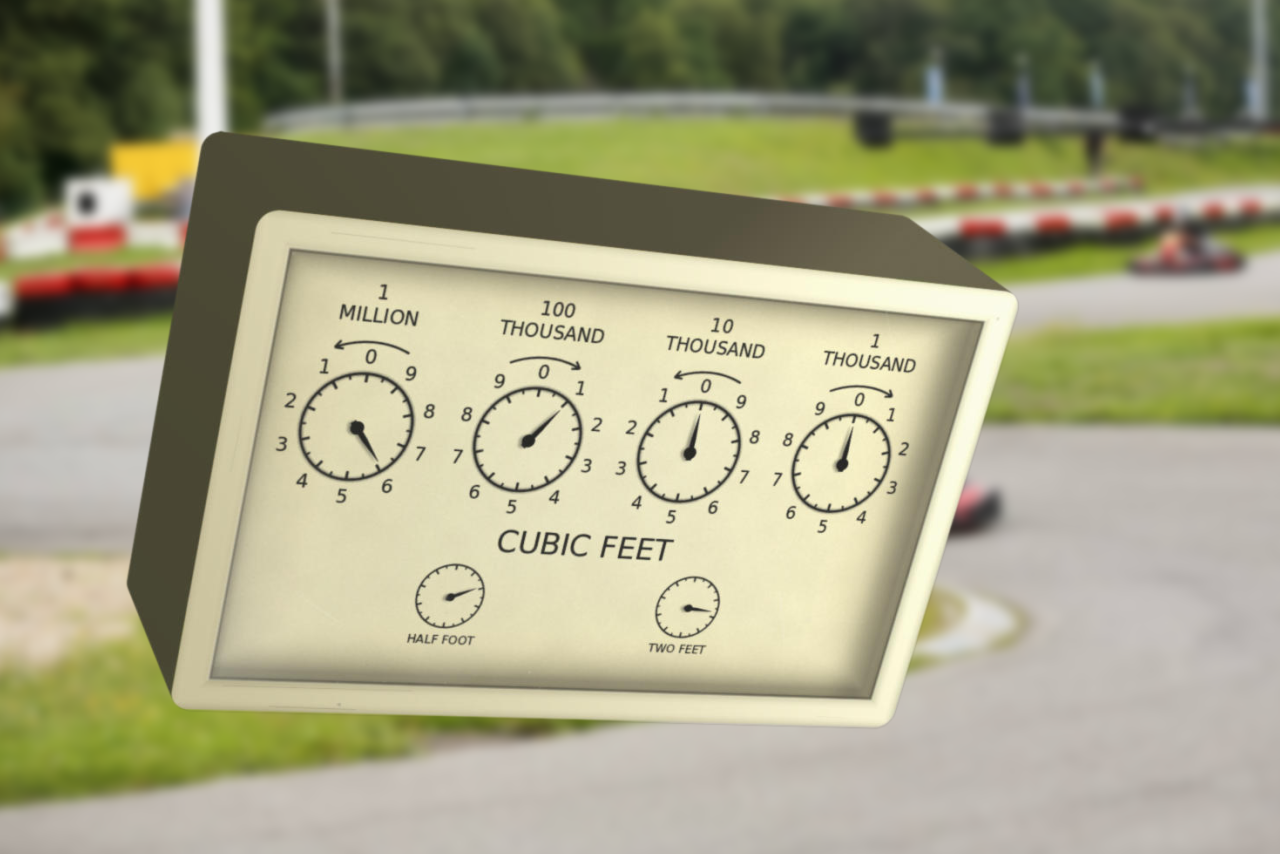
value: 610000
